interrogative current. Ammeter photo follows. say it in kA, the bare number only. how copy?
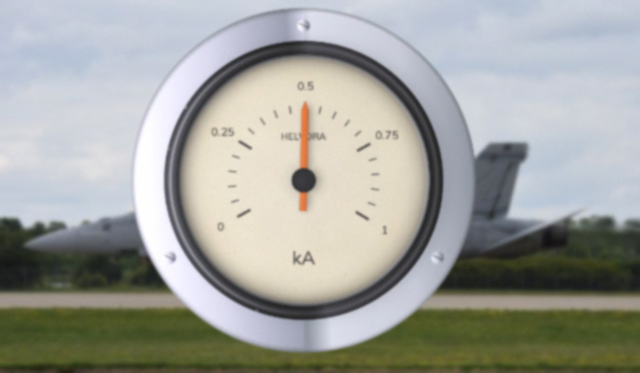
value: 0.5
